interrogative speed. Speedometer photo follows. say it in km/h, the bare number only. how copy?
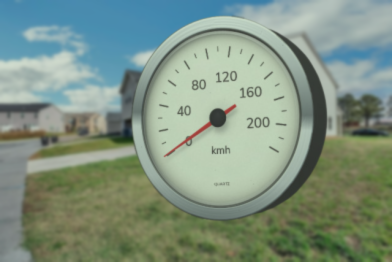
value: 0
